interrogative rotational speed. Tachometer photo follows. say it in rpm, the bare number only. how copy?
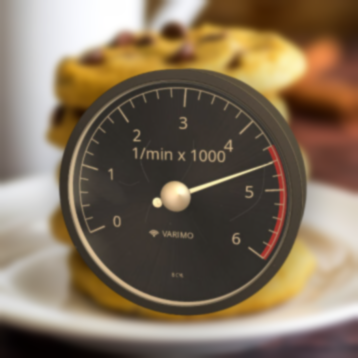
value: 4600
